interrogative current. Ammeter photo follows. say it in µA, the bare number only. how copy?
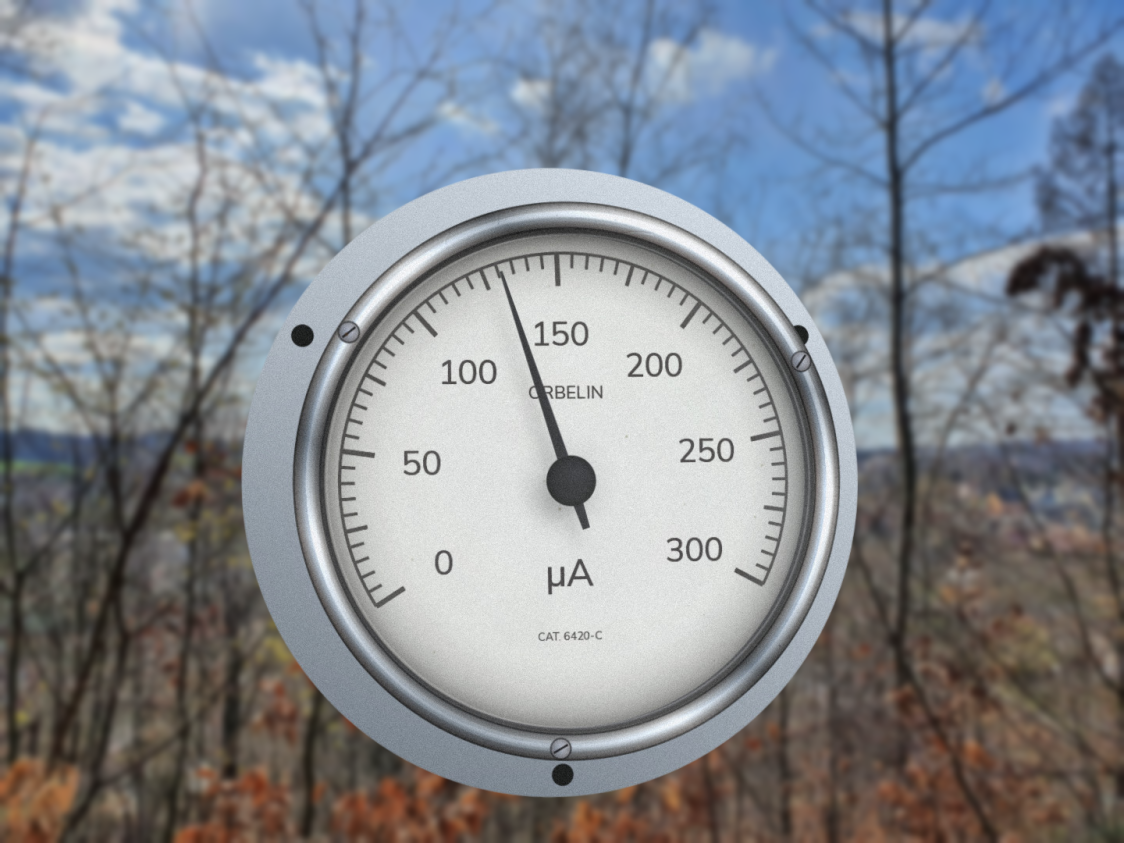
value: 130
